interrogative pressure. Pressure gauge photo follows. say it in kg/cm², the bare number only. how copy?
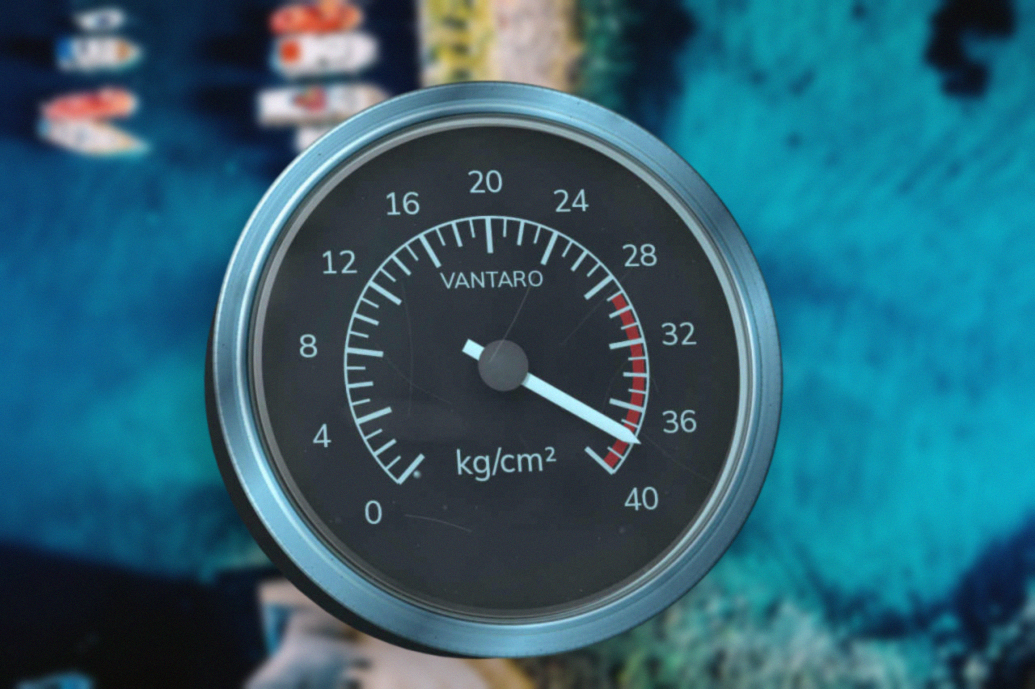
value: 38
